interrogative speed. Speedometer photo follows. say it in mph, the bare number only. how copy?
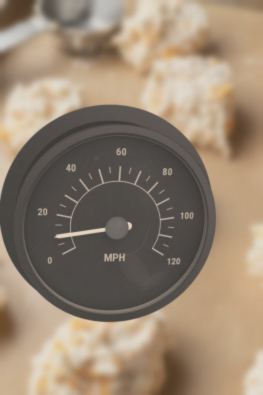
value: 10
